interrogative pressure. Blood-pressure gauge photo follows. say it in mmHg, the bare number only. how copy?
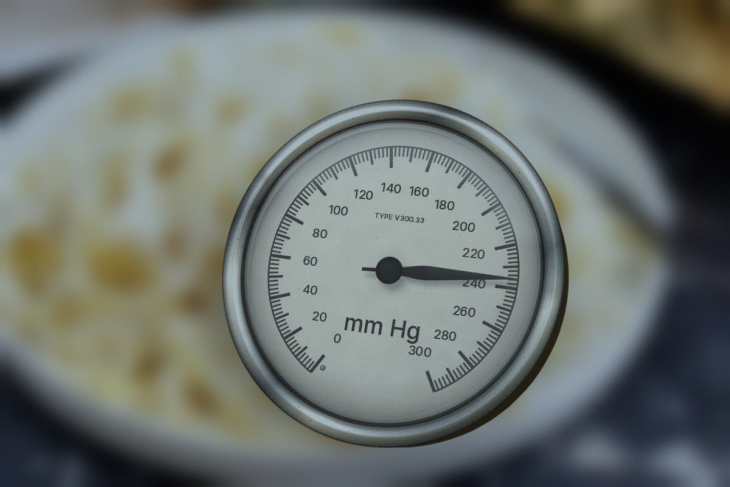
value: 236
